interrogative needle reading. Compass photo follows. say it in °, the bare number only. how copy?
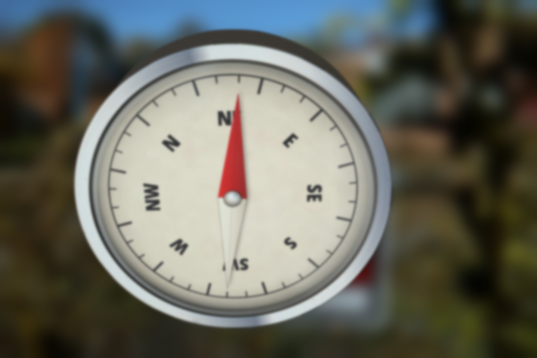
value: 50
